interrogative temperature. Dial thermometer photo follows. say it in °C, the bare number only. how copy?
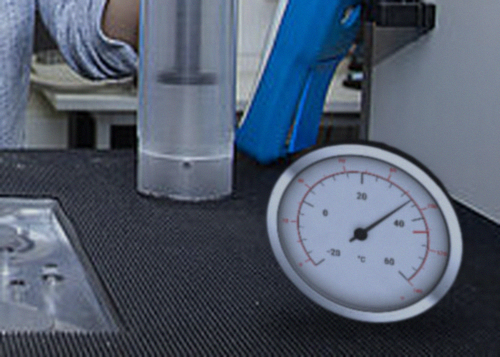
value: 34
